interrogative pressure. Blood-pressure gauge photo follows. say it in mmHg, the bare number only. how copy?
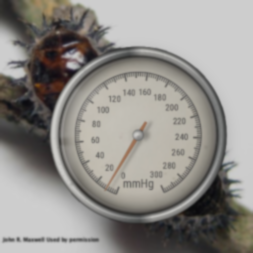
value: 10
